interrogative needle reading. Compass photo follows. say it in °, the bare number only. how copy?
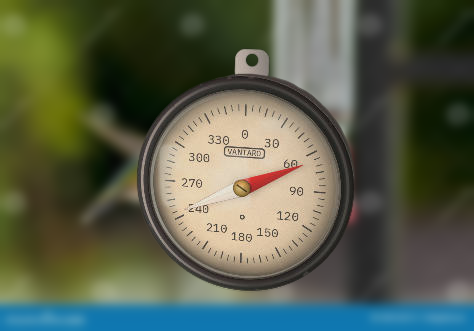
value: 65
